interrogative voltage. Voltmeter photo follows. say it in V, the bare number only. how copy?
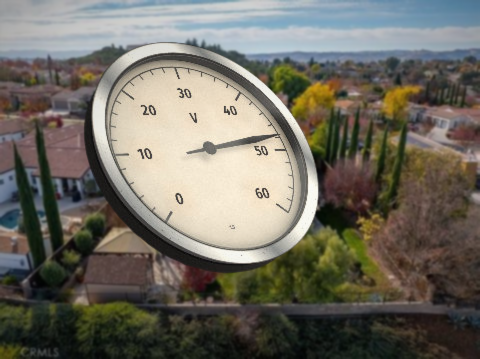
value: 48
